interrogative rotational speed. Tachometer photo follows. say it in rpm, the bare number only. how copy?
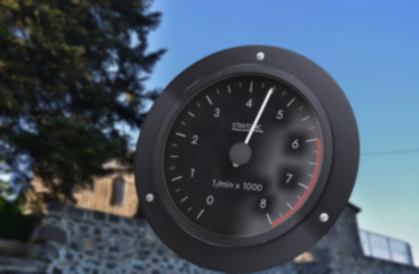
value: 4500
